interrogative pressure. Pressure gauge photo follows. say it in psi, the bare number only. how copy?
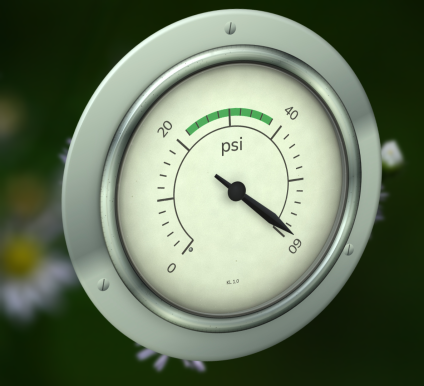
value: 59
